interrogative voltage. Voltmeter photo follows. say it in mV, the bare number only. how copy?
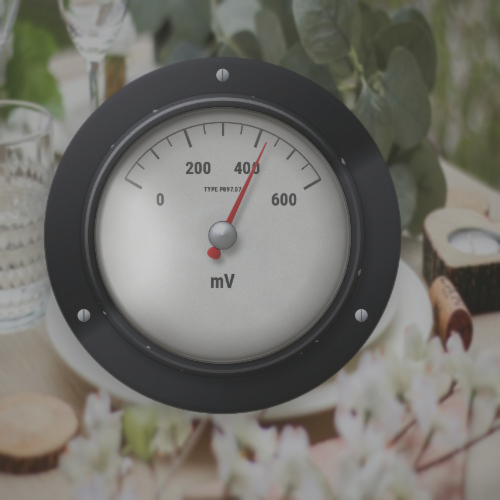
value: 425
